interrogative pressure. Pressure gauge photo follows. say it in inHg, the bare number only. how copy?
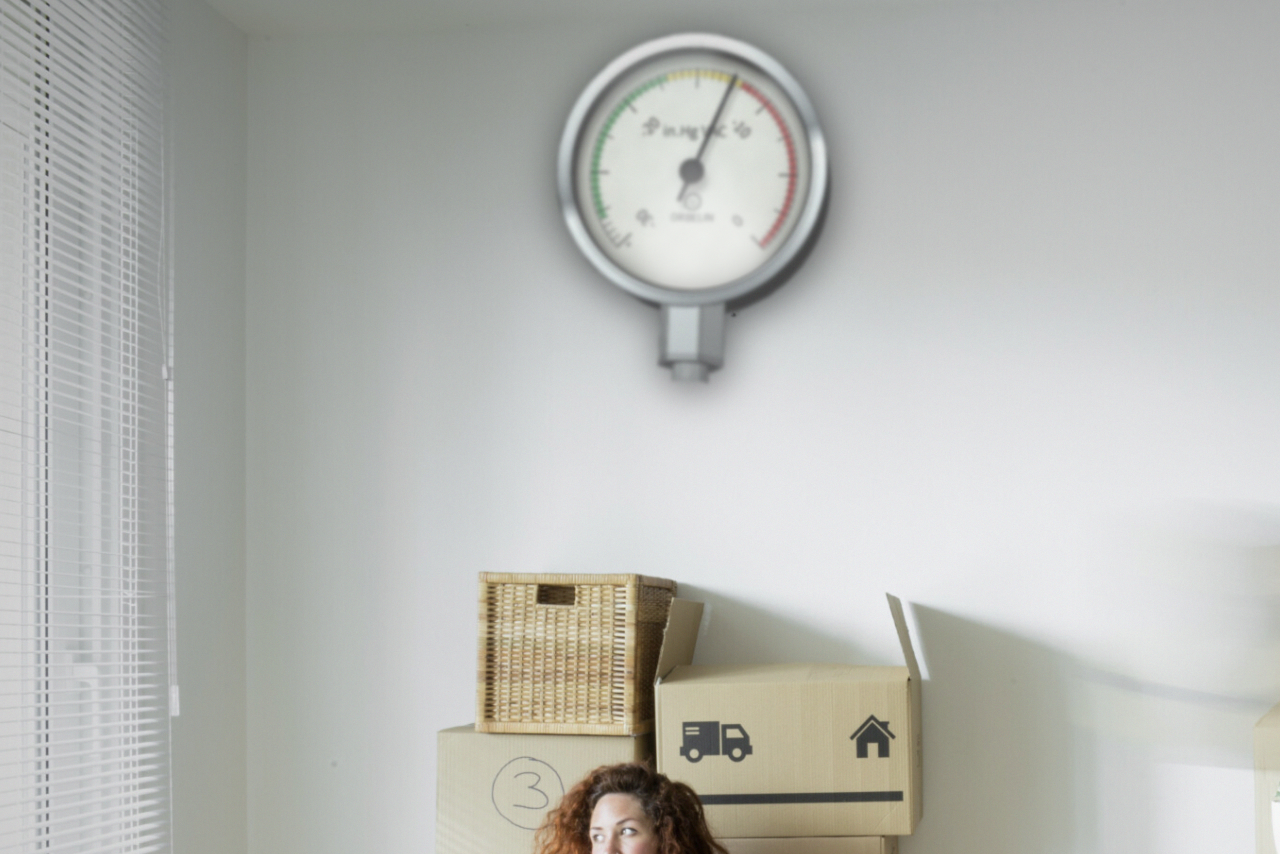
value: -12.5
